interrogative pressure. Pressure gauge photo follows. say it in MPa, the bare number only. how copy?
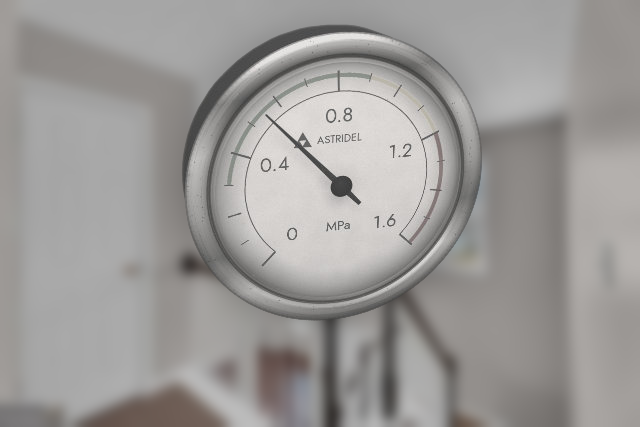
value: 0.55
